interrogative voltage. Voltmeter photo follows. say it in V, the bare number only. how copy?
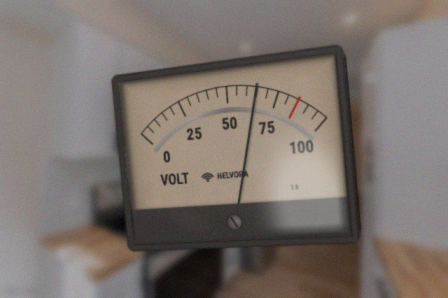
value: 65
